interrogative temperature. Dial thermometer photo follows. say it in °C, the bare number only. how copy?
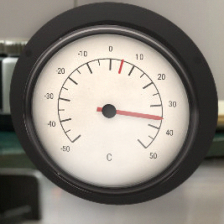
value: 35
